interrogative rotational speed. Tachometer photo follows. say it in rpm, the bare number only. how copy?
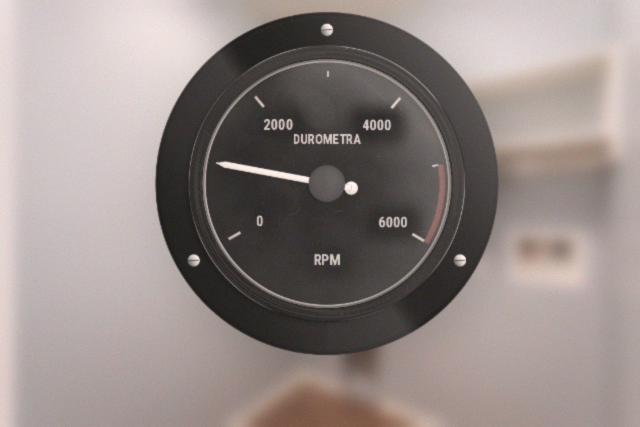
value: 1000
